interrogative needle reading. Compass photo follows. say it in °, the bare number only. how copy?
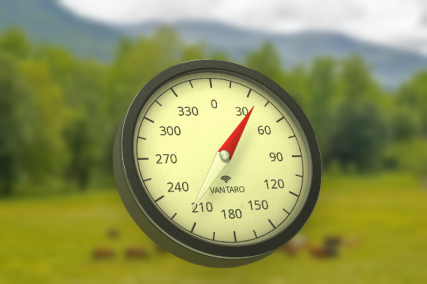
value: 37.5
